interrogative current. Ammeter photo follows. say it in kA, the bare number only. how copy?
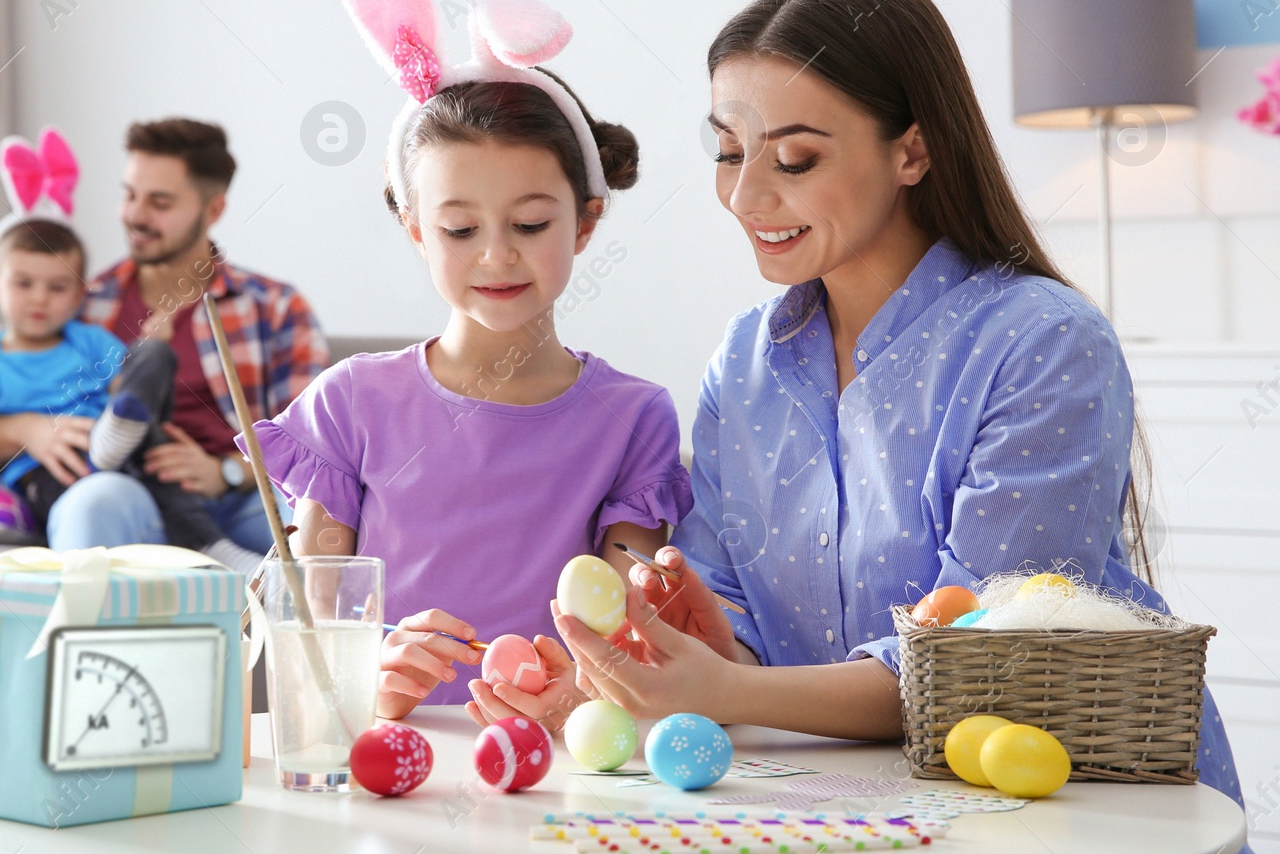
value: 2
